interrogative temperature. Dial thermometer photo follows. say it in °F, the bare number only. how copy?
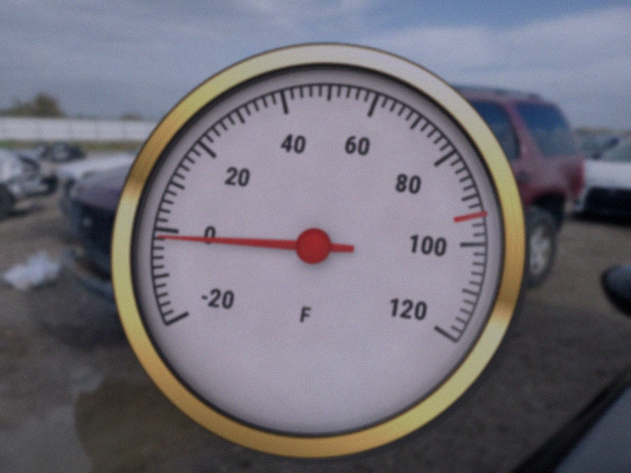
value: -2
